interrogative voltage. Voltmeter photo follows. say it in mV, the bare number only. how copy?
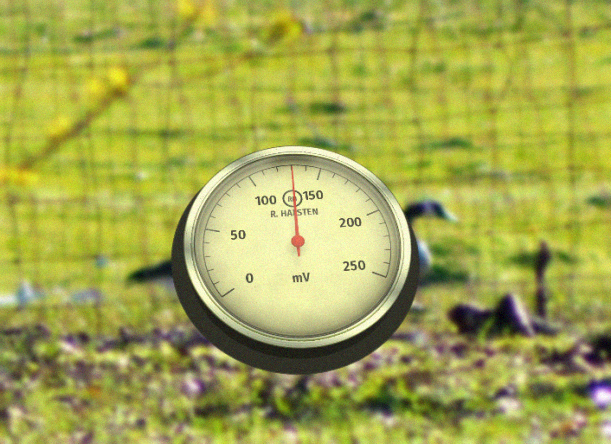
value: 130
